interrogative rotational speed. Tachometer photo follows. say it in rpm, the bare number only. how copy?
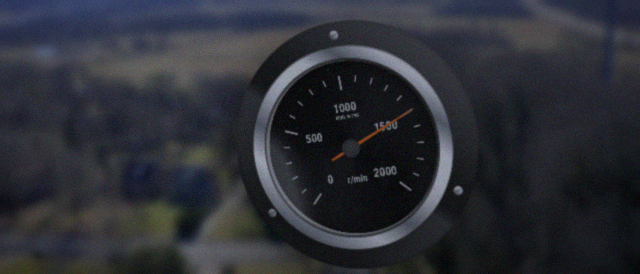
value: 1500
